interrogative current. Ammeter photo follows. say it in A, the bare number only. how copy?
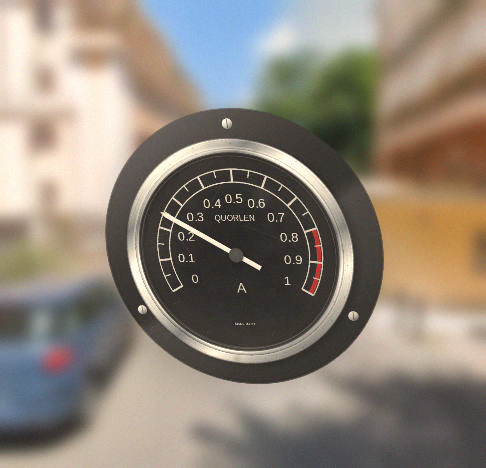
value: 0.25
